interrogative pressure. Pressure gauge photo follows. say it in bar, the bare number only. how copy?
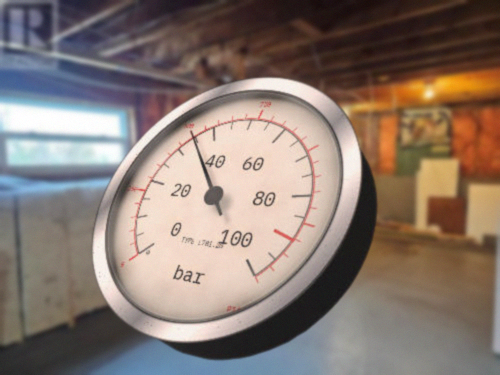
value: 35
